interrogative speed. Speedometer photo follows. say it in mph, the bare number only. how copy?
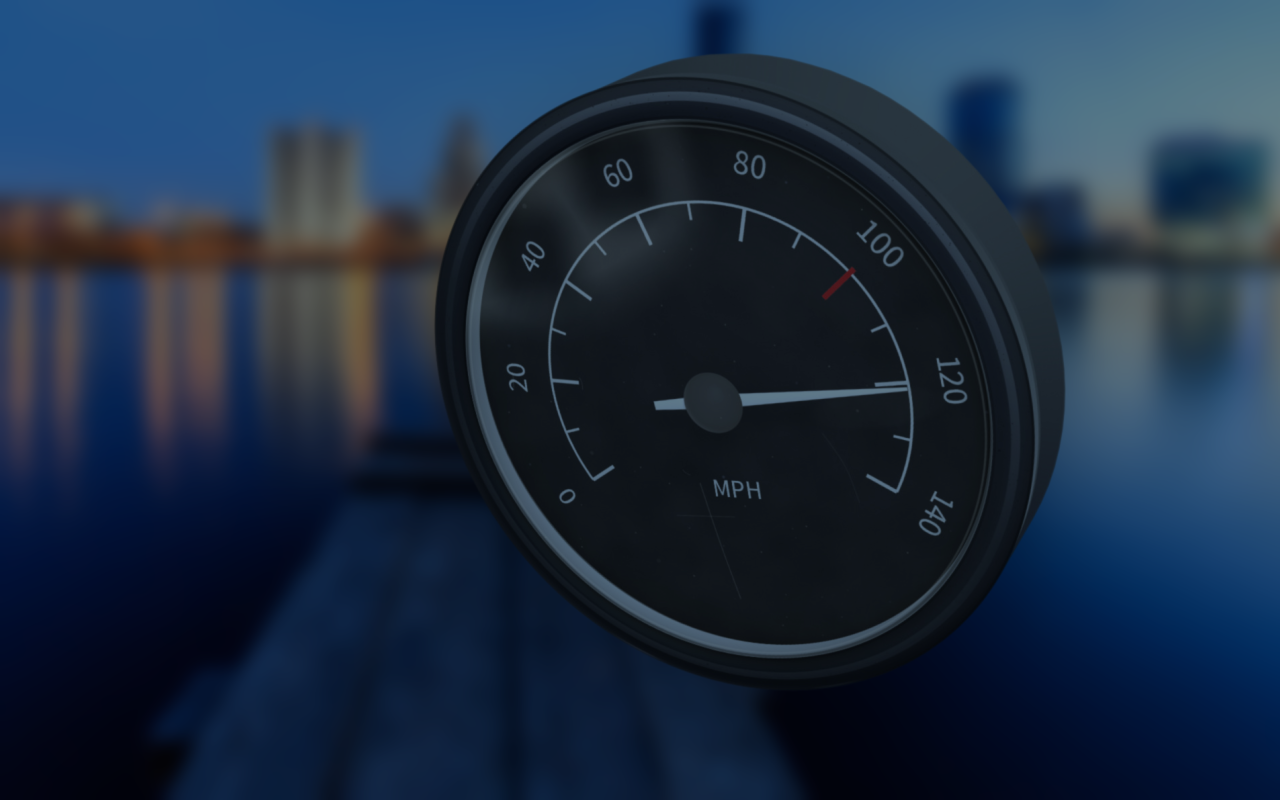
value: 120
